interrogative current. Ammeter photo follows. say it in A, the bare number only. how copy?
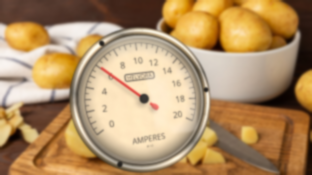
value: 6
